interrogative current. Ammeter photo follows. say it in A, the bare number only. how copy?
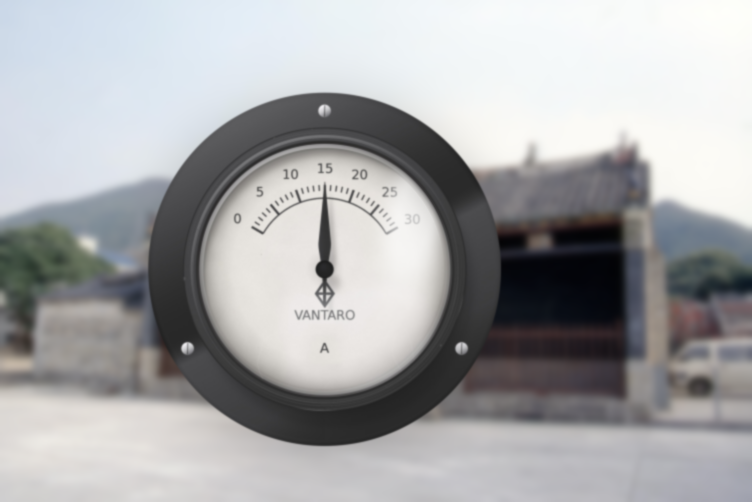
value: 15
